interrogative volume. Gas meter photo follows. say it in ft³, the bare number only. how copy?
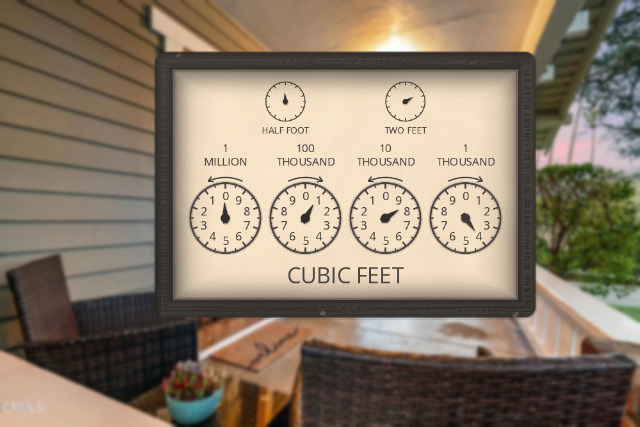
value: 8400
